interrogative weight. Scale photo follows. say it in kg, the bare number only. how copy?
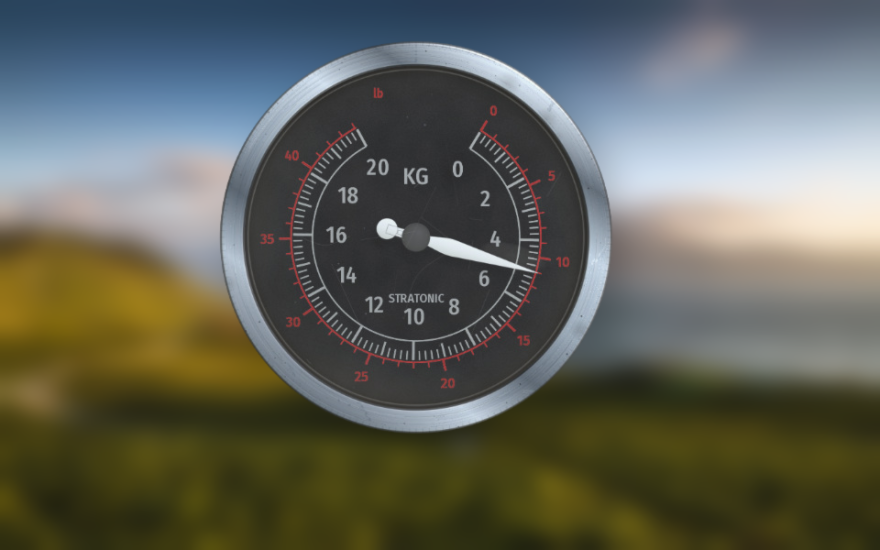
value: 5
